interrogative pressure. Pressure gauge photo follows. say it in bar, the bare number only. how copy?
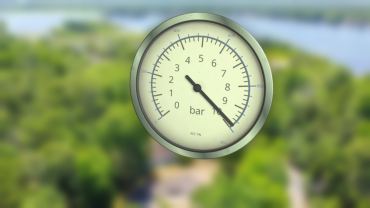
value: 9.8
